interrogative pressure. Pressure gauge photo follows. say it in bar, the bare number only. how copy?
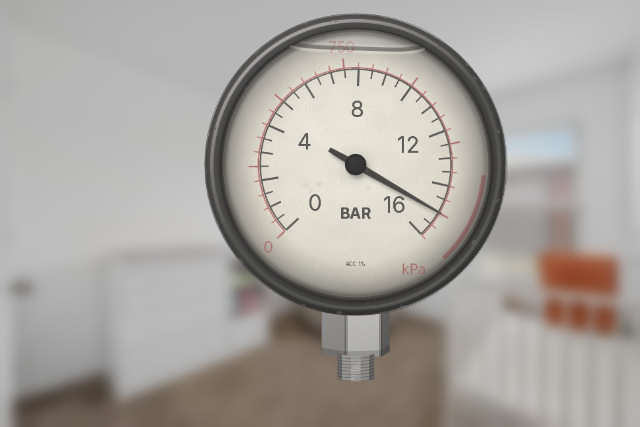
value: 15
